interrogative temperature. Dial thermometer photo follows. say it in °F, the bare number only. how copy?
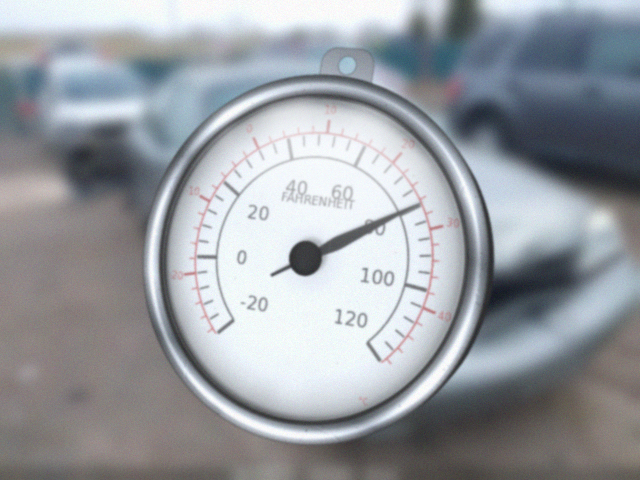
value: 80
